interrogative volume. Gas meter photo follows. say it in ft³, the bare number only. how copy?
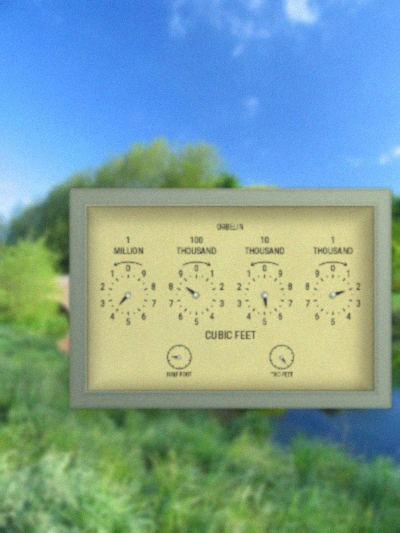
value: 385200
